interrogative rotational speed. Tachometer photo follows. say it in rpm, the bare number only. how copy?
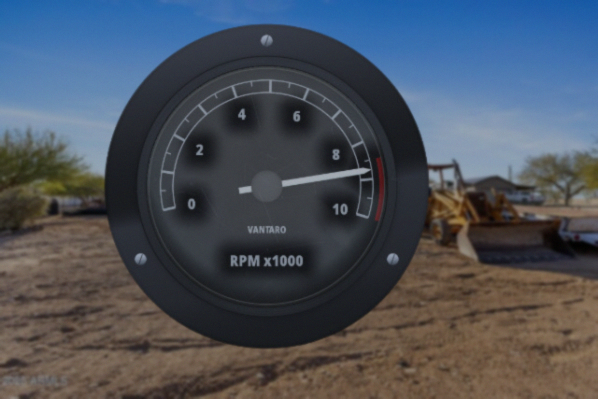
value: 8750
